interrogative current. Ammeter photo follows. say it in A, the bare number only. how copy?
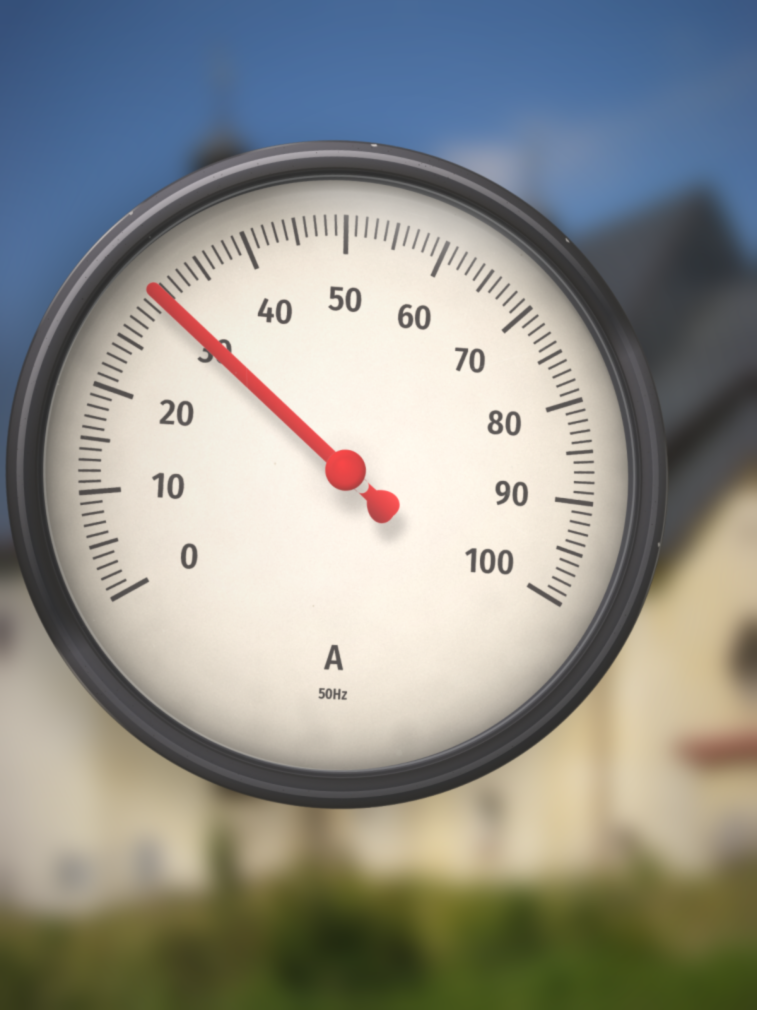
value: 30
